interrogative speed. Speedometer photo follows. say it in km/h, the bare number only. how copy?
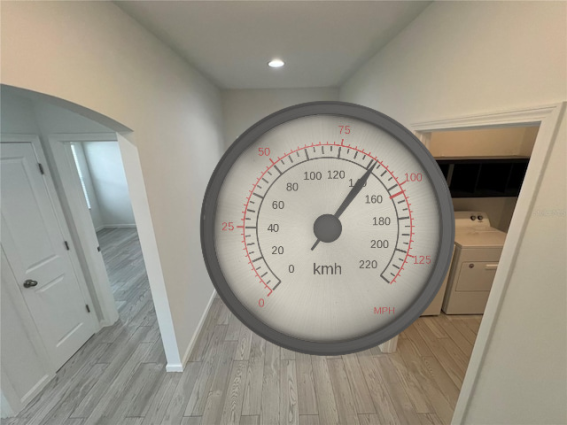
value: 142.5
